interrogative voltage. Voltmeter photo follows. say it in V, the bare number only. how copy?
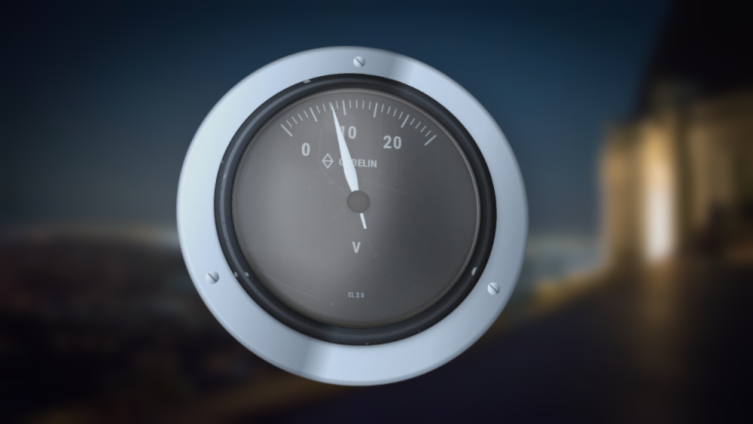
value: 8
